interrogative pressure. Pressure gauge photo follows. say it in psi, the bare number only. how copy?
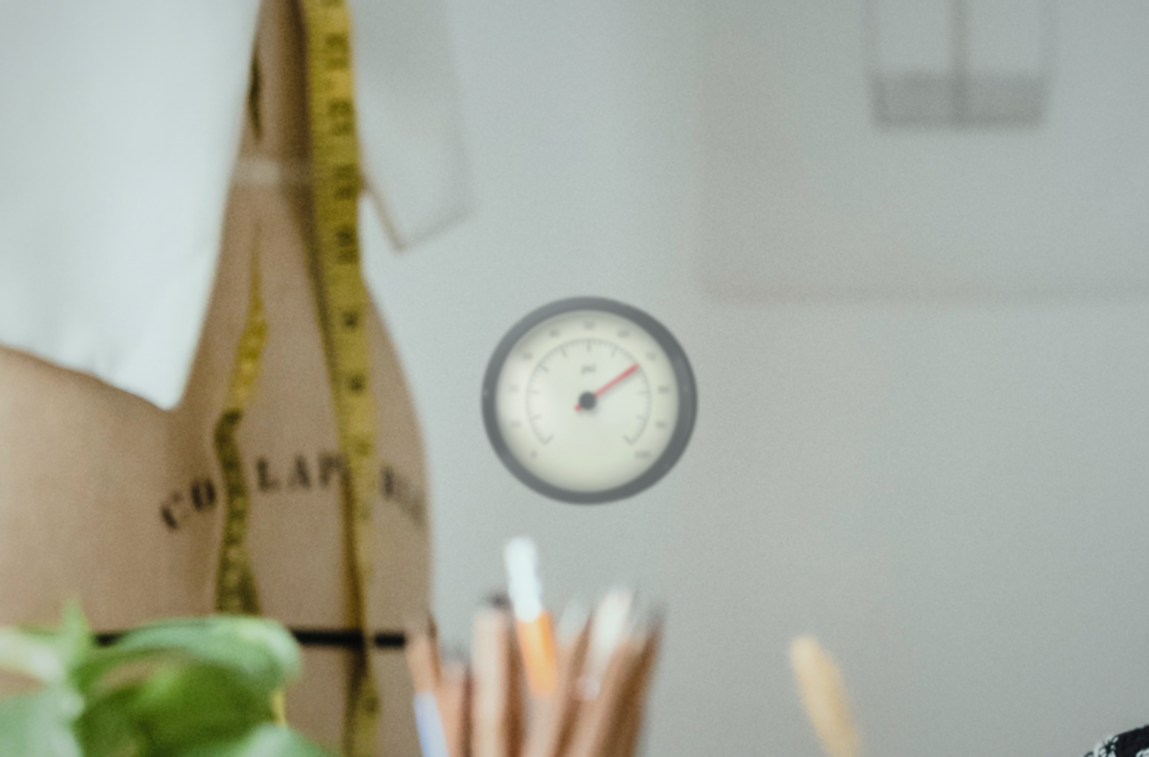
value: 70
